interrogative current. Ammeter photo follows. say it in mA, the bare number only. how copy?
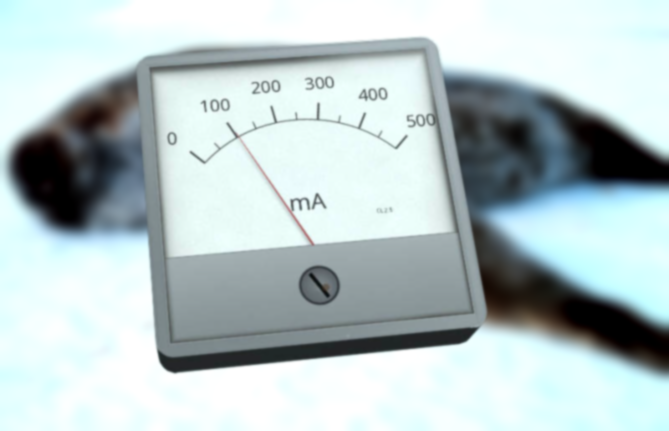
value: 100
